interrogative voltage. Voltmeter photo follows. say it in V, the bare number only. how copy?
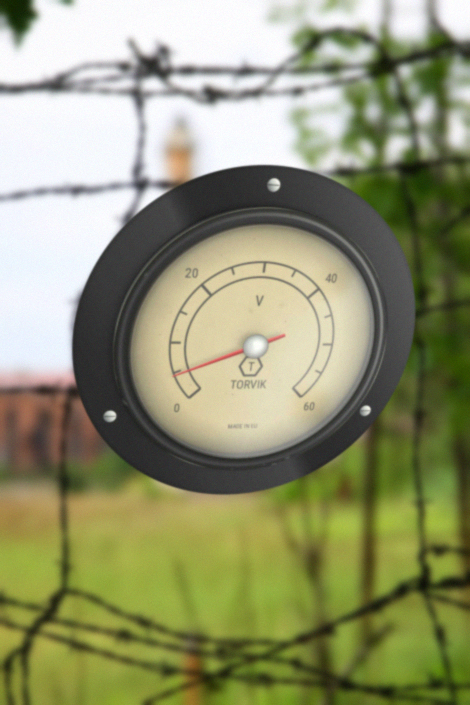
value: 5
